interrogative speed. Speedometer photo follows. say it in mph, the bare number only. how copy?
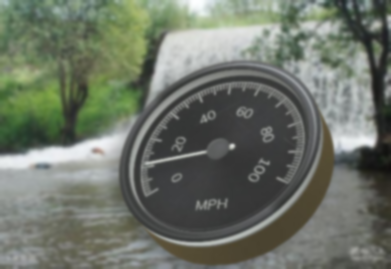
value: 10
